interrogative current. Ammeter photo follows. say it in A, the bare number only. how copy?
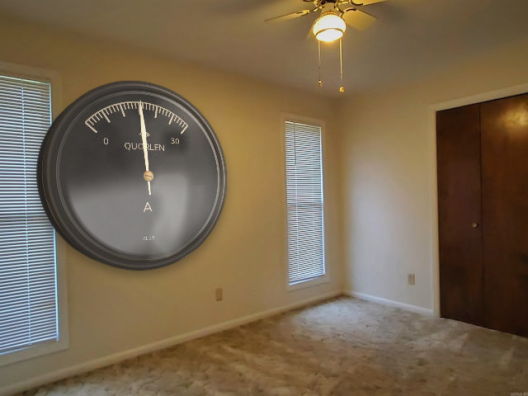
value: 15
